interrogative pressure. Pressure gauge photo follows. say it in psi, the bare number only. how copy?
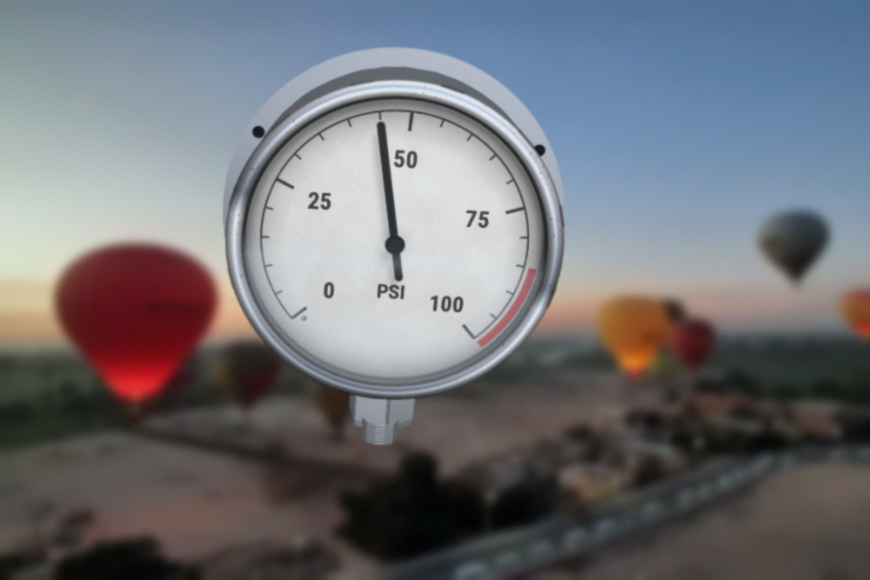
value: 45
